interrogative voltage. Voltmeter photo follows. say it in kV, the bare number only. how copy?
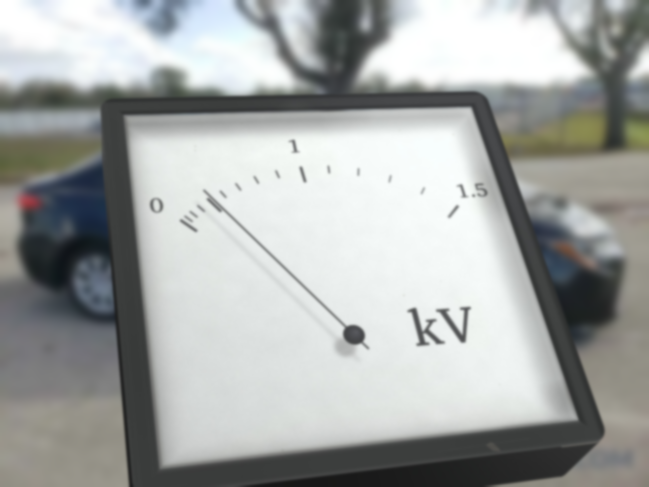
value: 0.5
